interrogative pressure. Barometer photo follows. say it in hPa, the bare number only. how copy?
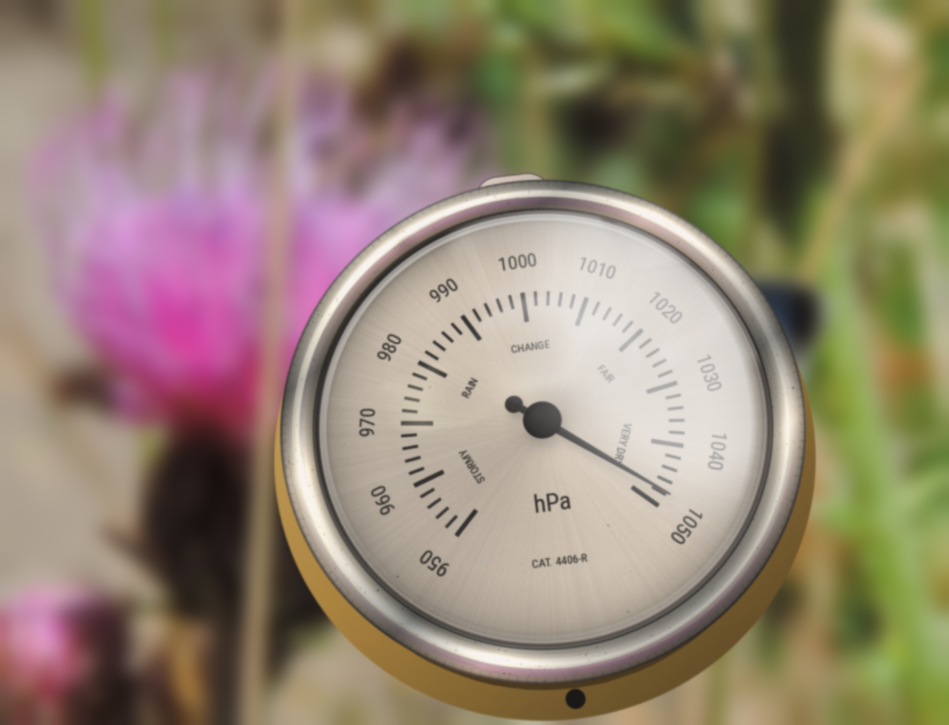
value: 1048
